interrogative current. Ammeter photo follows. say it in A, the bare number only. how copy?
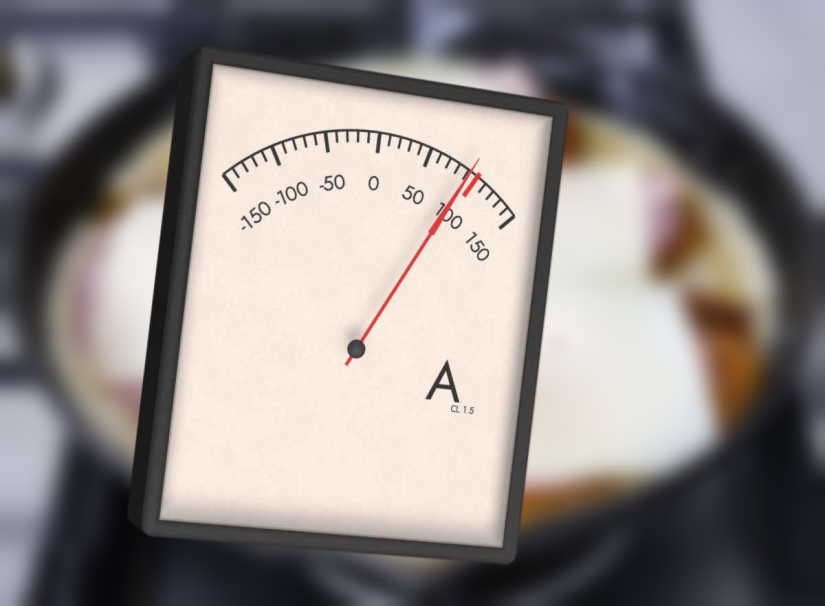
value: 90
